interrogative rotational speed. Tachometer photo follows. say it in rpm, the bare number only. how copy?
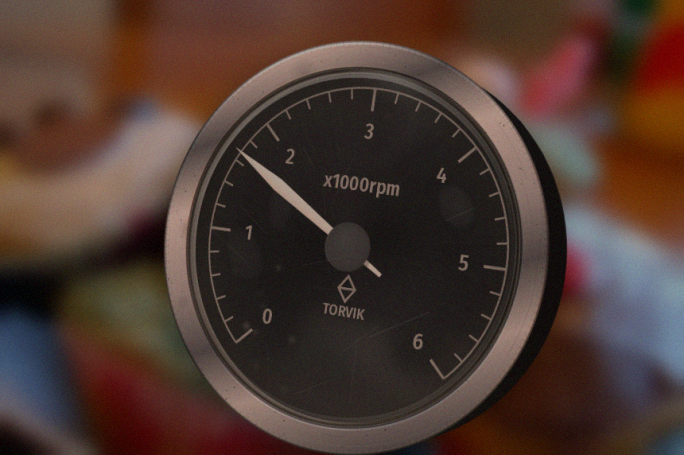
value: 1700
